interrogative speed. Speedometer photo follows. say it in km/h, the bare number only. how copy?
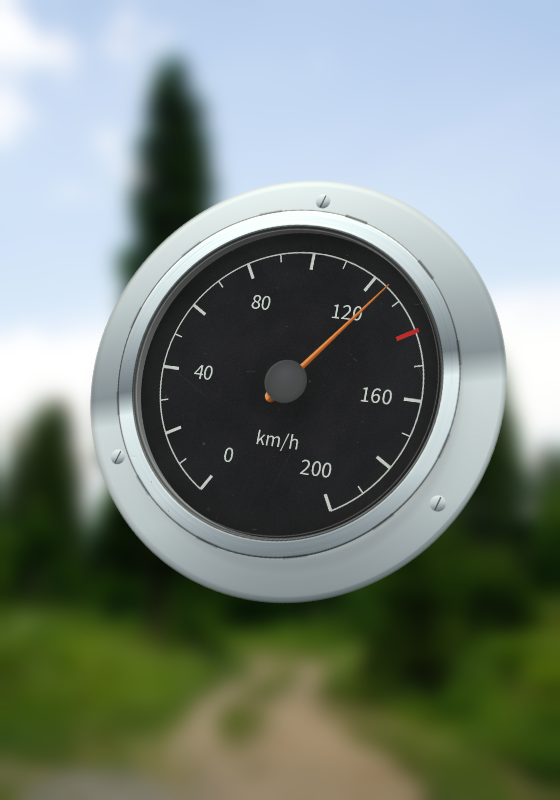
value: 125
